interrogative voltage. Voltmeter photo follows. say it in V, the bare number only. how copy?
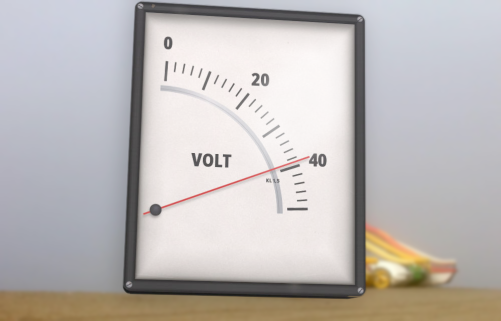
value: 39
